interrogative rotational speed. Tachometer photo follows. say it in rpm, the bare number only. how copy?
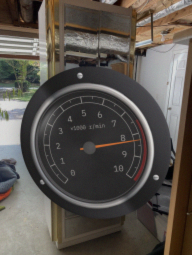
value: 8250
